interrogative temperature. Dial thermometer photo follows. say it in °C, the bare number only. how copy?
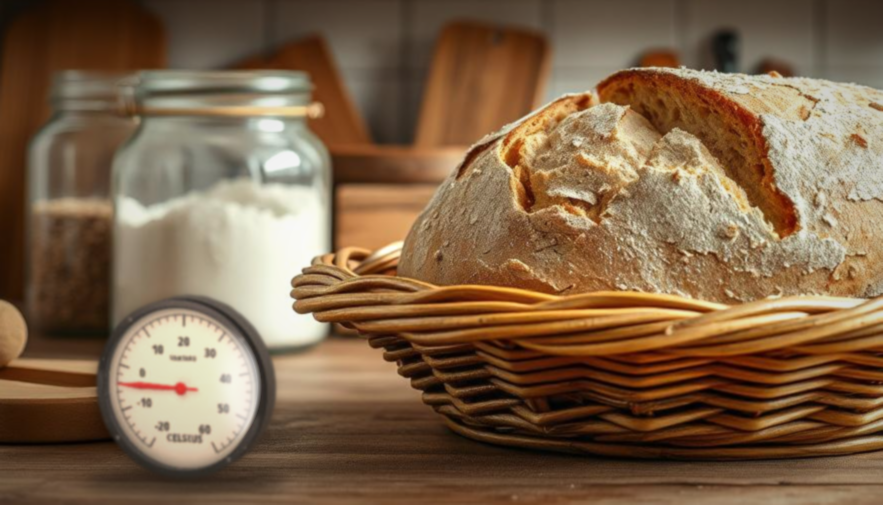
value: -4
